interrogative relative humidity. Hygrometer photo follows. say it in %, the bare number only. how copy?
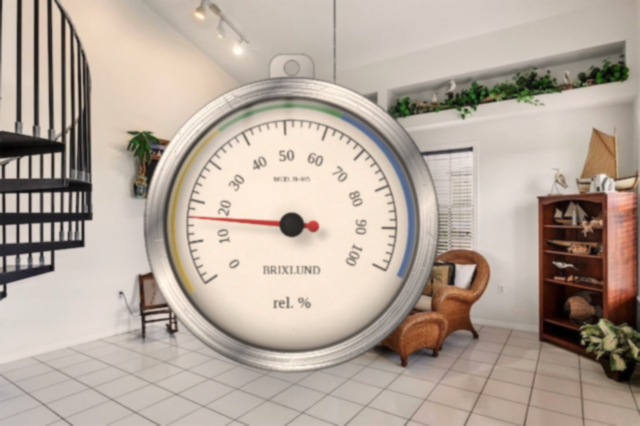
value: 16
